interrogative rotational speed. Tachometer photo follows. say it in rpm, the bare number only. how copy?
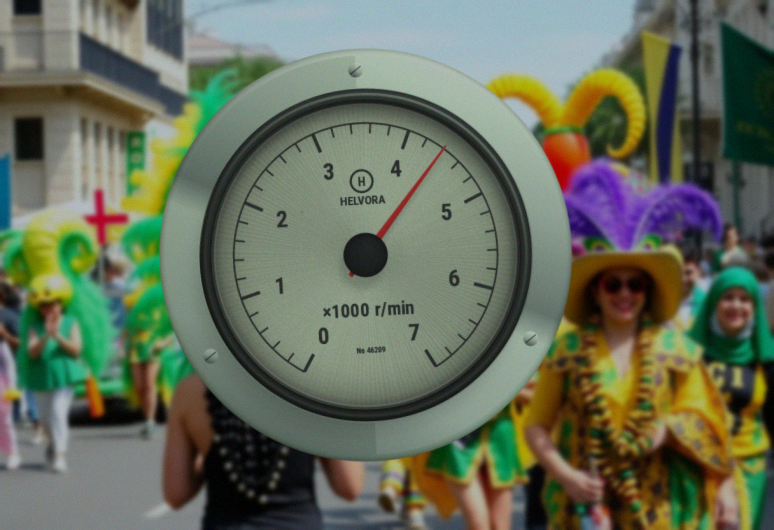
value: 4400
